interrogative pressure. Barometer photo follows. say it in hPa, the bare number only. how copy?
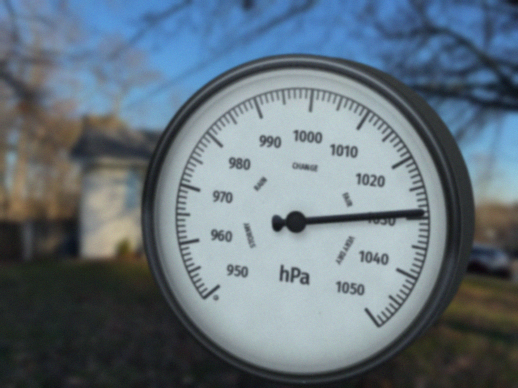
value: 1029
